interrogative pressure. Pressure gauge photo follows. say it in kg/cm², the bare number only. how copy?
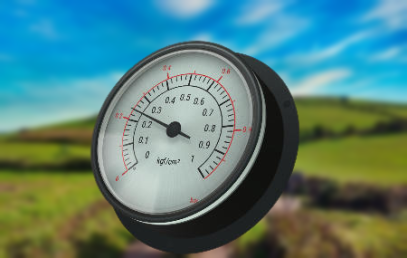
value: 0.24
